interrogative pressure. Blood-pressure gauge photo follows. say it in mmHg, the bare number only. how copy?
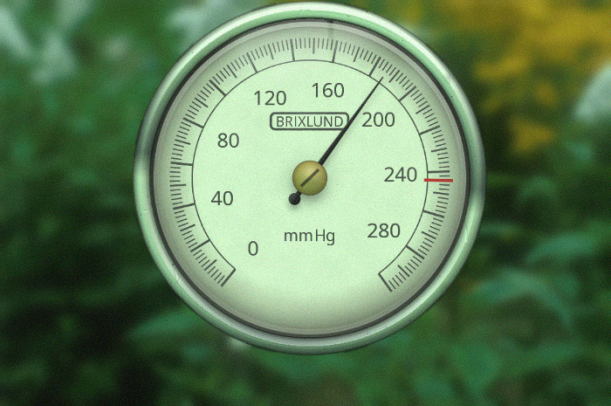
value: 186
